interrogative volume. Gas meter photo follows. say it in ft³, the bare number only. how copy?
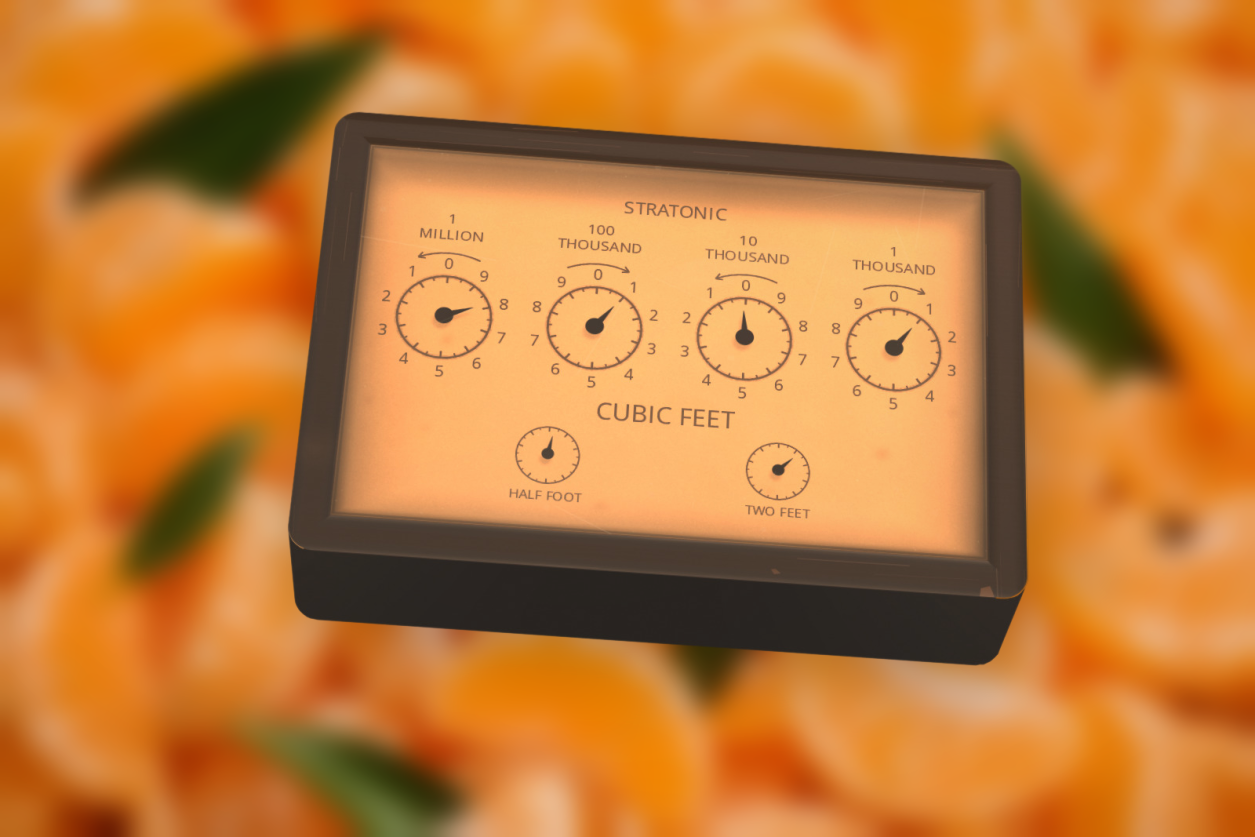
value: 810100
